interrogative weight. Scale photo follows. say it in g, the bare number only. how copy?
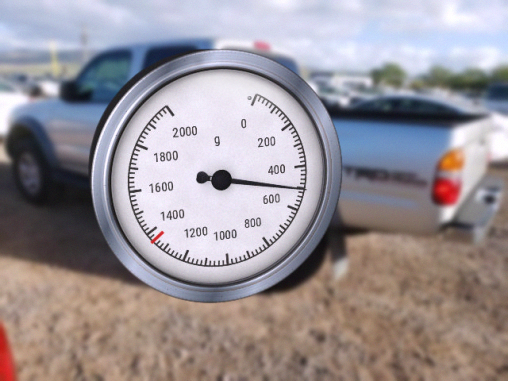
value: 500
